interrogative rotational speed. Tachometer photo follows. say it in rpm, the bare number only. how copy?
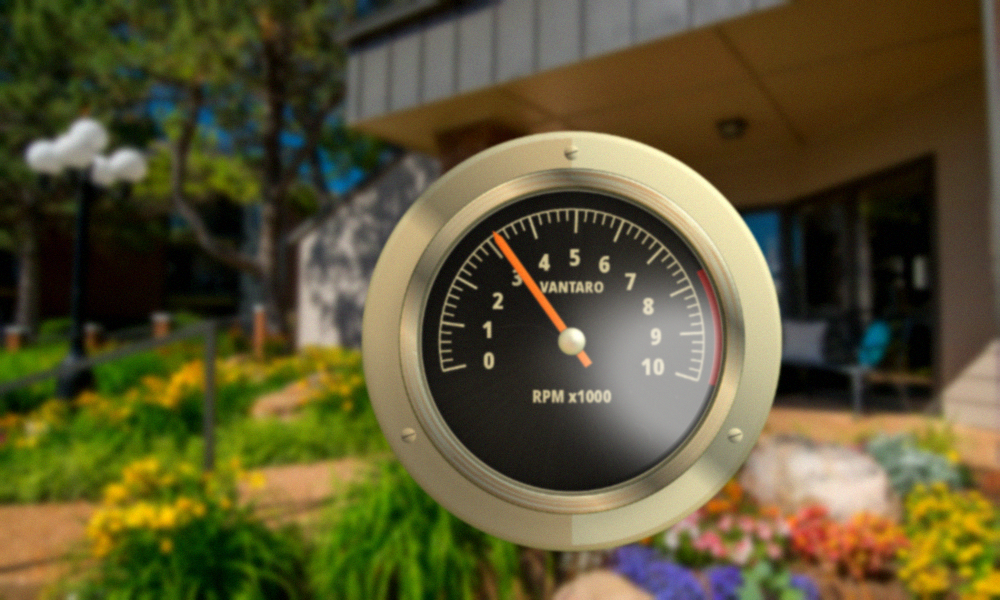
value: 3200
